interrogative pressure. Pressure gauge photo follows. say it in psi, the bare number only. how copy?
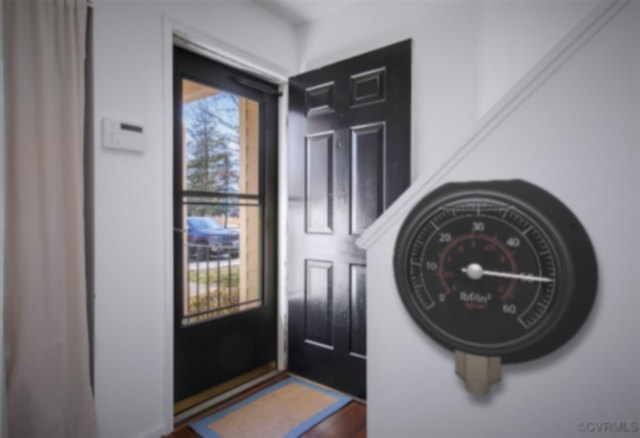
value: 50
